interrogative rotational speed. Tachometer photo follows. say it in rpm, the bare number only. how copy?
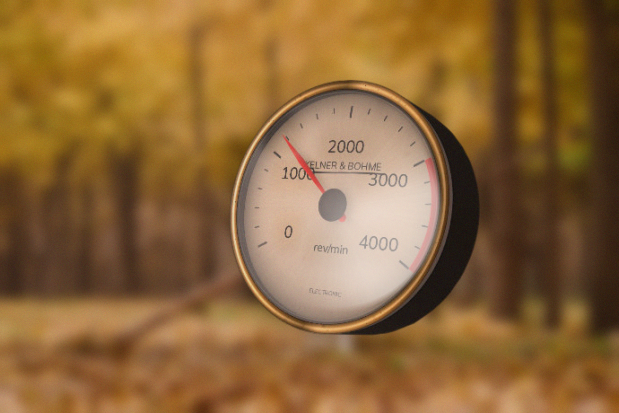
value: 1200
